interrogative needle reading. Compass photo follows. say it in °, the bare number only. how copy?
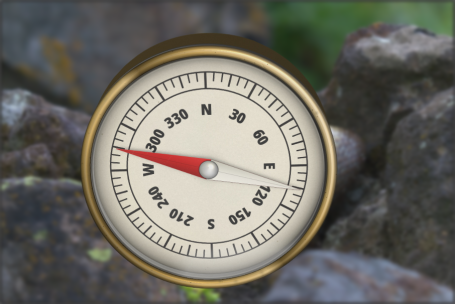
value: 285
